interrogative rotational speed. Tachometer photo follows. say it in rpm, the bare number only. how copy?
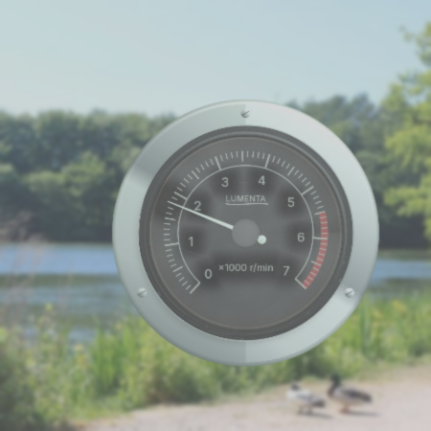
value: 1800
